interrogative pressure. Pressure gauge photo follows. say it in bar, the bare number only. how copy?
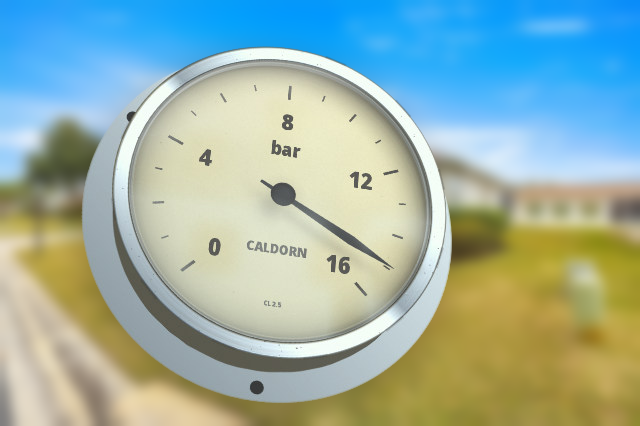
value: 15
